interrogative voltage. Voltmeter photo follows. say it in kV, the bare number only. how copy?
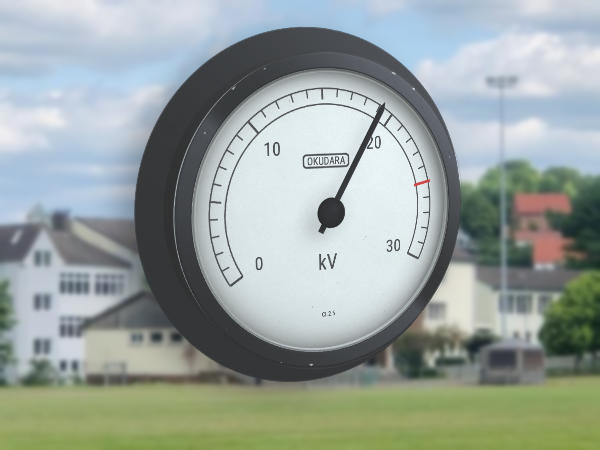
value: 19
